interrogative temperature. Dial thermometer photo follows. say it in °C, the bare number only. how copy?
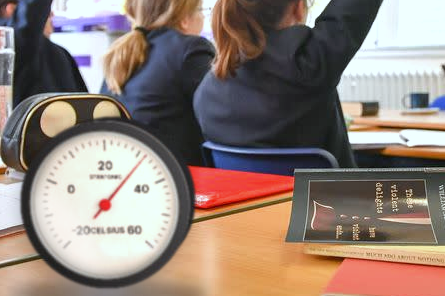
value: 32
